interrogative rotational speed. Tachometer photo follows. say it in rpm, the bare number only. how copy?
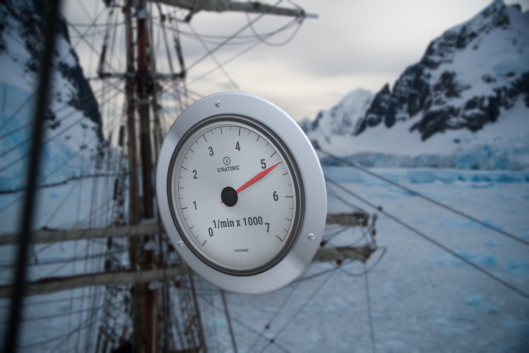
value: 5250
